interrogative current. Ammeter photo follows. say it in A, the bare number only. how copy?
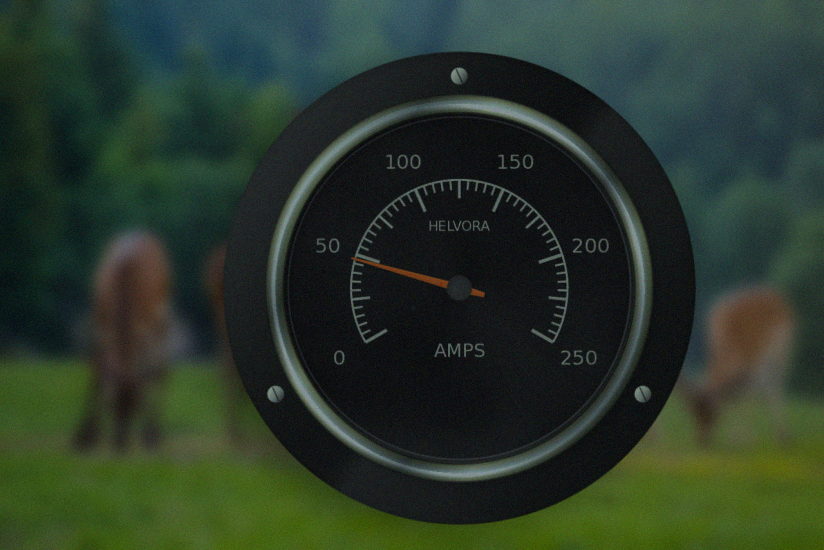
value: 47.5
